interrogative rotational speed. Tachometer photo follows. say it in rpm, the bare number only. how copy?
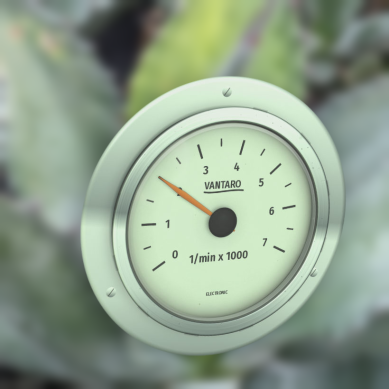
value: 2000
